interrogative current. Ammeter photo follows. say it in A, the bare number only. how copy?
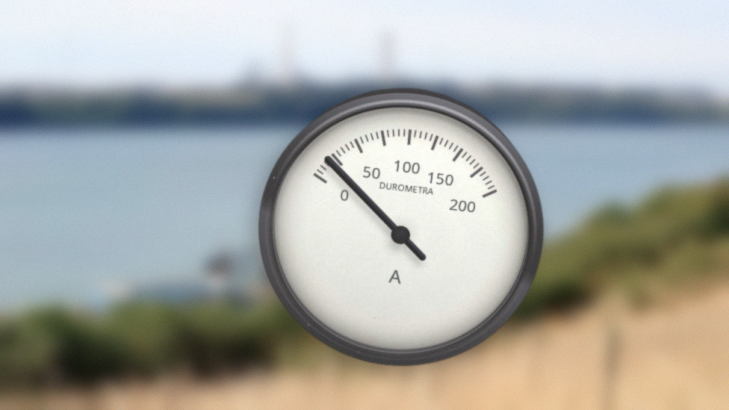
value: 20
